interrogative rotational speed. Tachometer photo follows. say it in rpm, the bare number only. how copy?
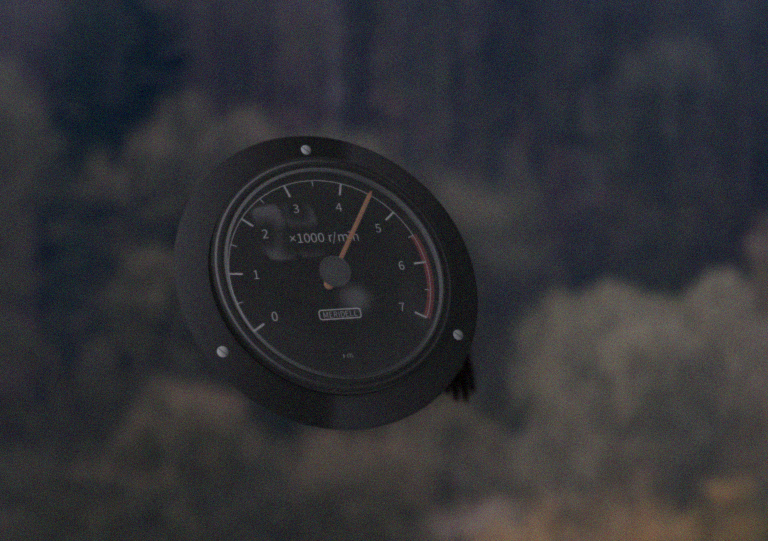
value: 4500
